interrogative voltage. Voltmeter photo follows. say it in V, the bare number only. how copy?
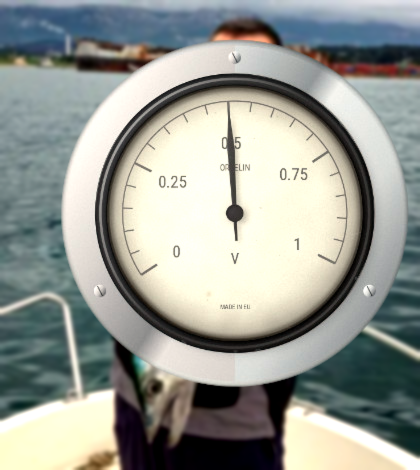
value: 0.5
